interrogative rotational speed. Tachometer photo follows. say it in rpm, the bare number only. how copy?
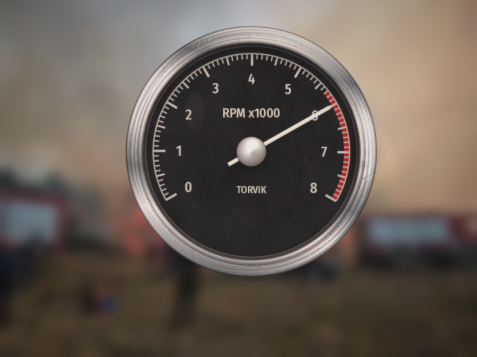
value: 6000
